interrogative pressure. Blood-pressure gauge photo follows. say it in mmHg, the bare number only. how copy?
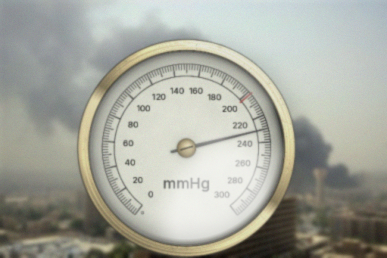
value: 230
